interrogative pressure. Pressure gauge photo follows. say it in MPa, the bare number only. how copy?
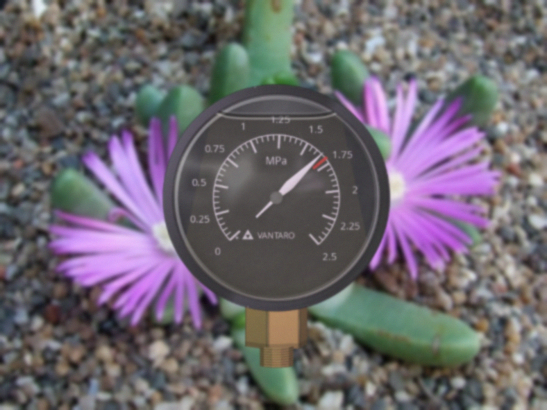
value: 1.65
